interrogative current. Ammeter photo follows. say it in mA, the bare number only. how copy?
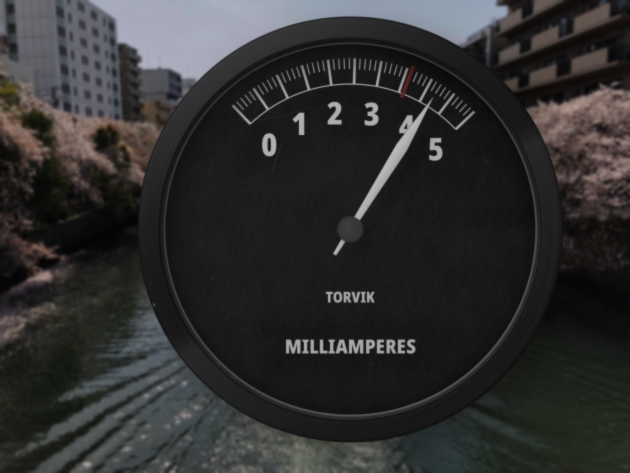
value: 4.2
